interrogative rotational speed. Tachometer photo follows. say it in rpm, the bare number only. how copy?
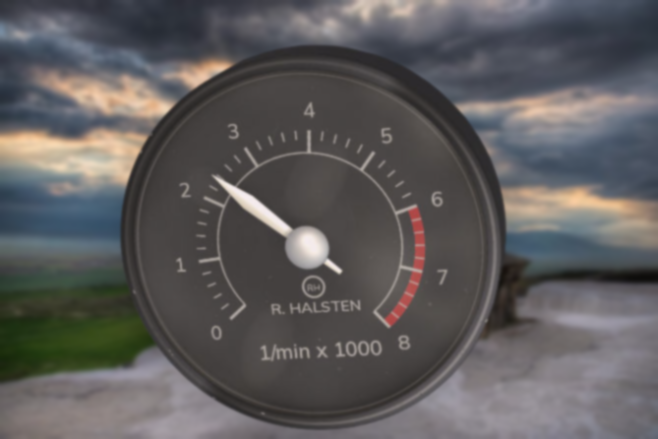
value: 2400
